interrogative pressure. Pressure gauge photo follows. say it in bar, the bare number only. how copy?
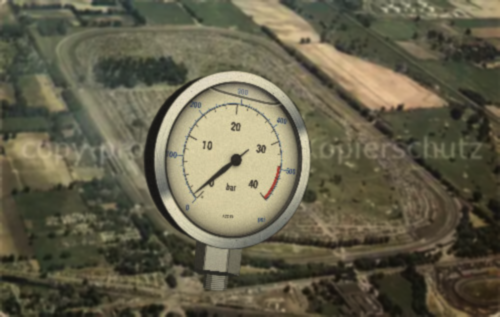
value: 1
